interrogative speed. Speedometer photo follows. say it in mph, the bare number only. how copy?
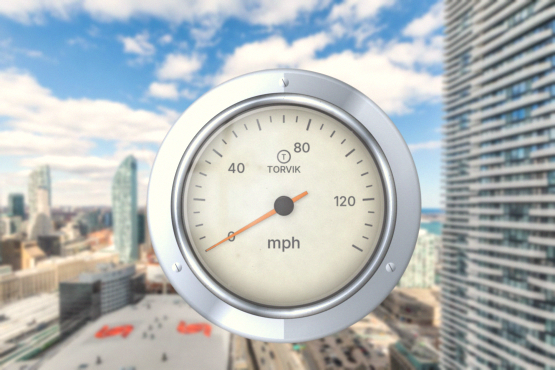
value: 0
